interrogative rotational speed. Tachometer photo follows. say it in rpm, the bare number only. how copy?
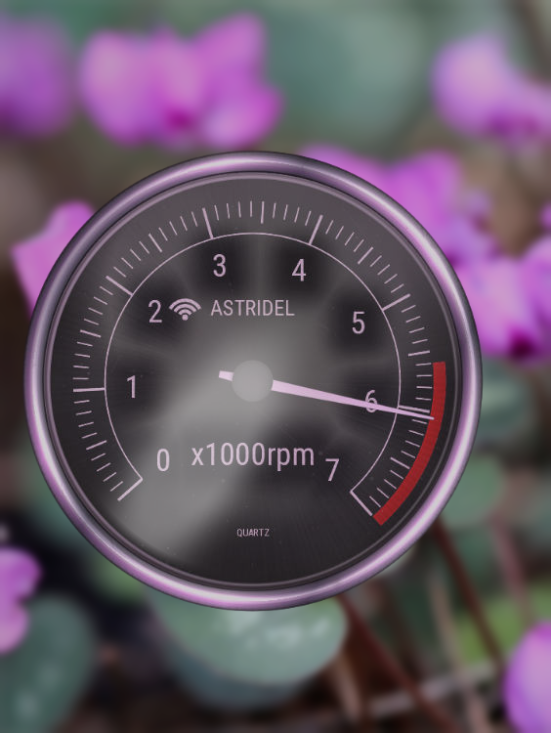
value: 6050
